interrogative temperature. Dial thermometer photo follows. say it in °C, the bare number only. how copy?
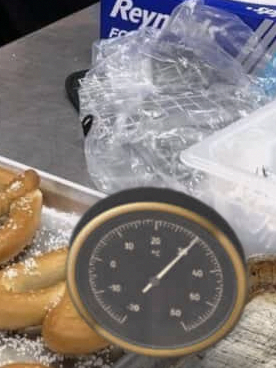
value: 30
